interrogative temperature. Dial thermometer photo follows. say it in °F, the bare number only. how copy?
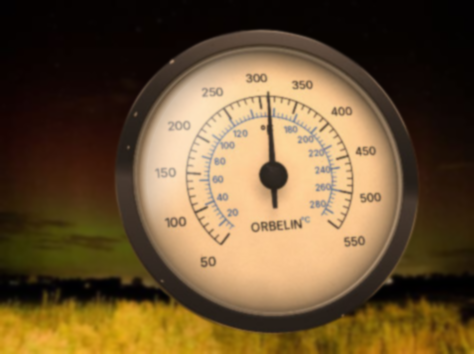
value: 310
